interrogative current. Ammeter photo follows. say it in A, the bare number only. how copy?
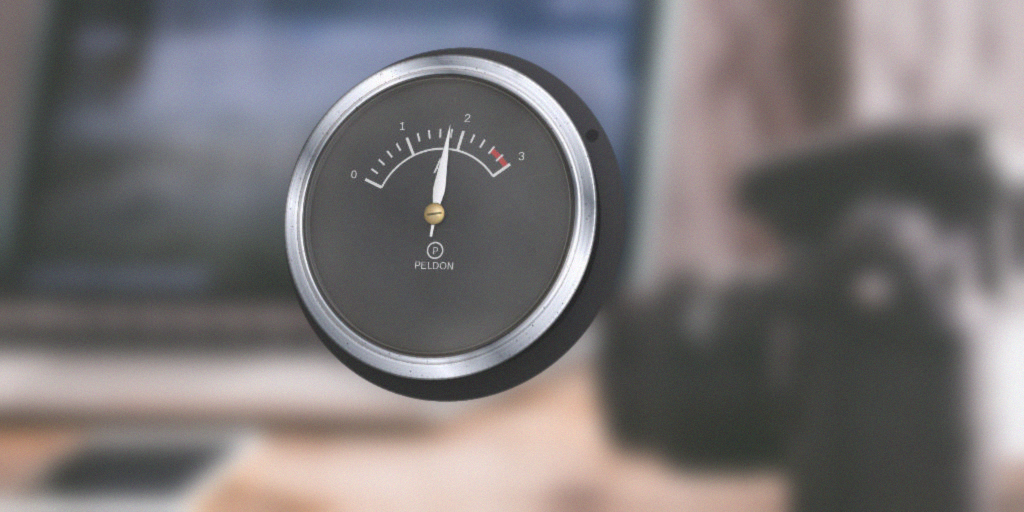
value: 1.8
